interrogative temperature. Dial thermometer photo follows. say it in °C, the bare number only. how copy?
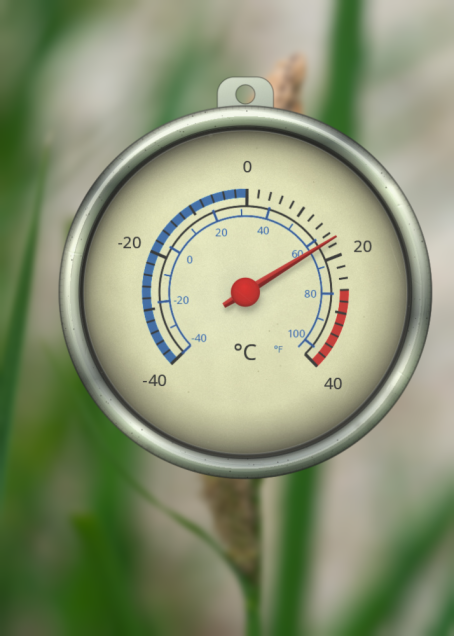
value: 17
